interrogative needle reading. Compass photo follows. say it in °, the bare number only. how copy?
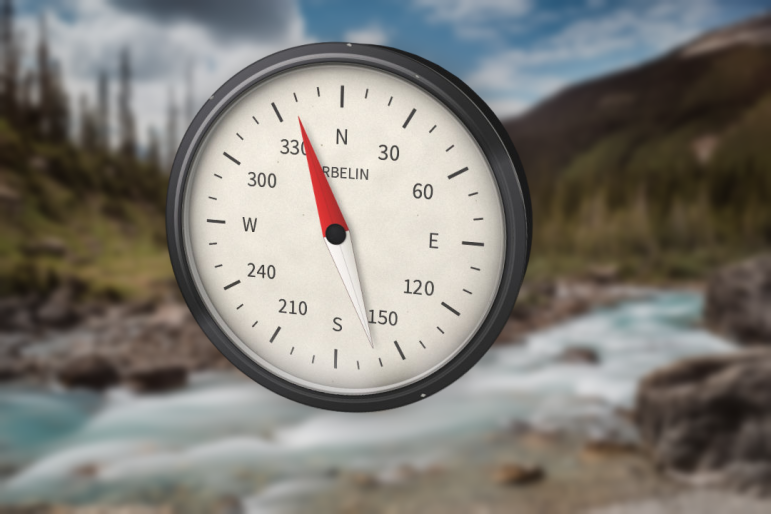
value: 340
